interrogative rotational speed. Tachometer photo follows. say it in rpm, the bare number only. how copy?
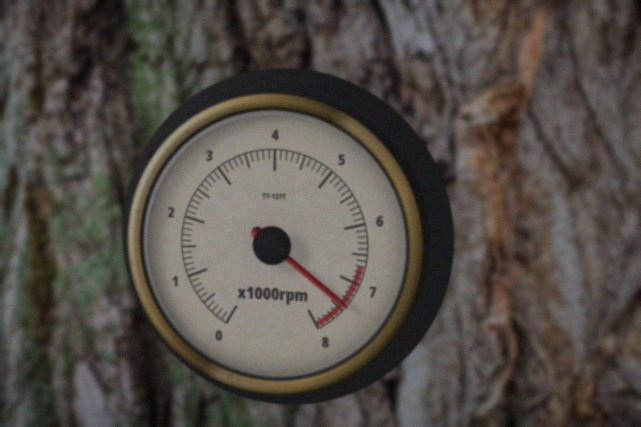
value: 7400
